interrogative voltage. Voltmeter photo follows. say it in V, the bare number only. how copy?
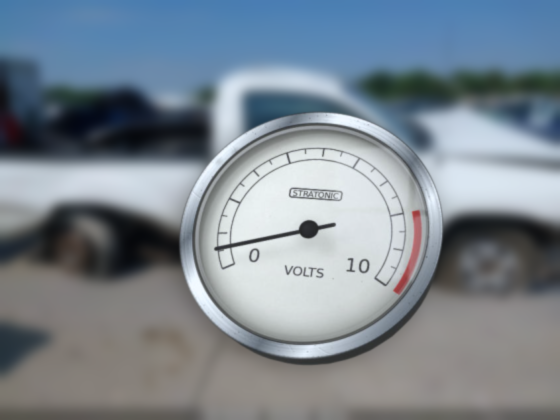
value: 0.5
